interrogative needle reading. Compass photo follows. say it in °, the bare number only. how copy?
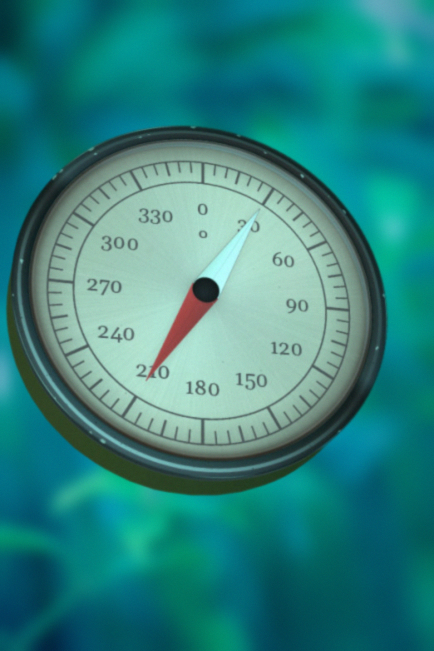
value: 210
